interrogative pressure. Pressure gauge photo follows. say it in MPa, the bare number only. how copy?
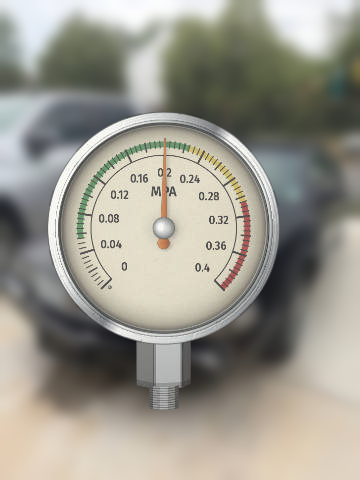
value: 0.2
